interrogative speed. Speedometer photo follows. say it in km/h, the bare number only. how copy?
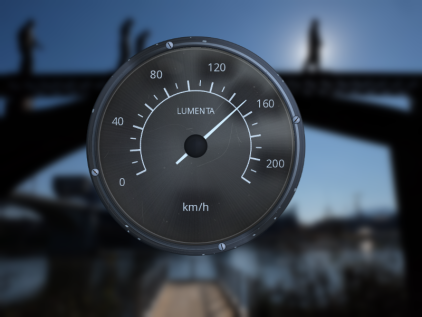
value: 150
